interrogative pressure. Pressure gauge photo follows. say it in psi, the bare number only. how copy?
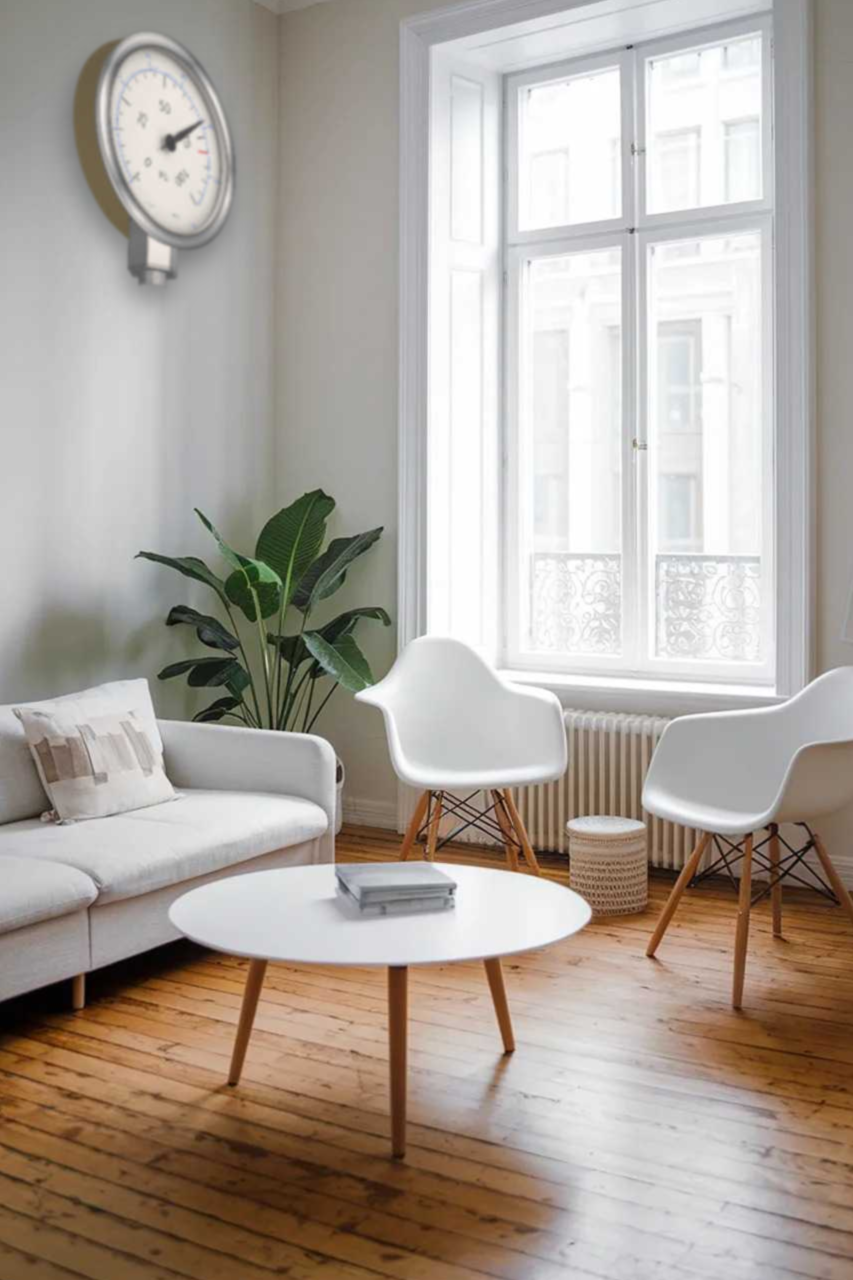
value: 70
